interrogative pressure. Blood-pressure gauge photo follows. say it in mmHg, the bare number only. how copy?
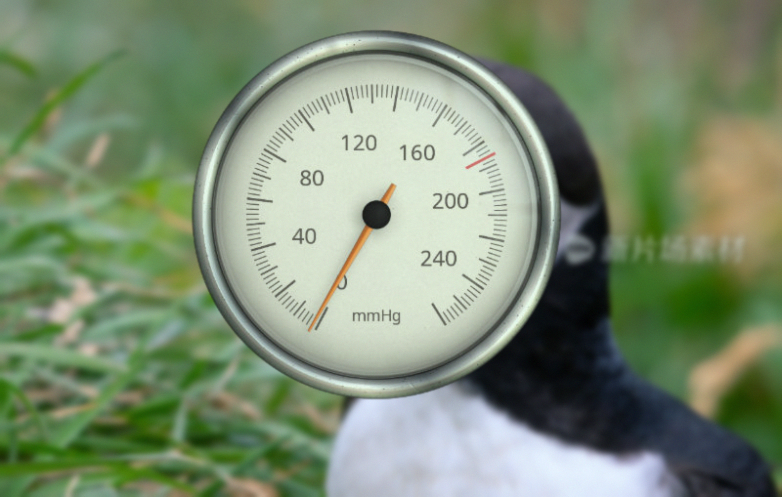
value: 2
